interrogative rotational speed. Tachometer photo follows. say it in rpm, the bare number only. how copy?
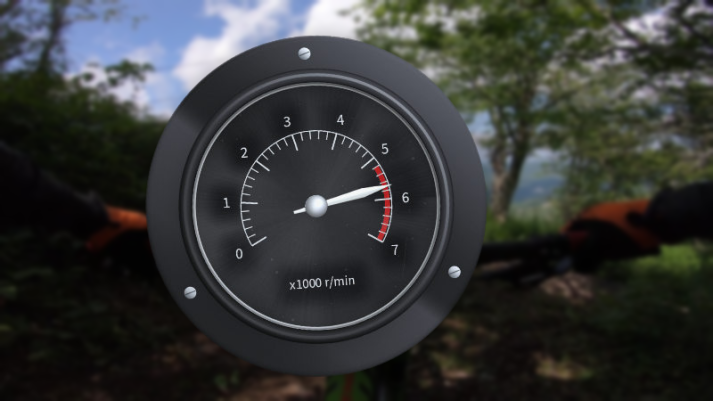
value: 5700
